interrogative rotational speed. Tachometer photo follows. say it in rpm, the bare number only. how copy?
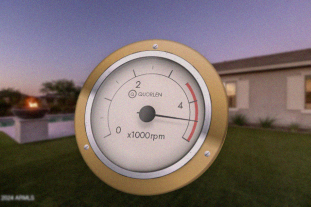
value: 4500
